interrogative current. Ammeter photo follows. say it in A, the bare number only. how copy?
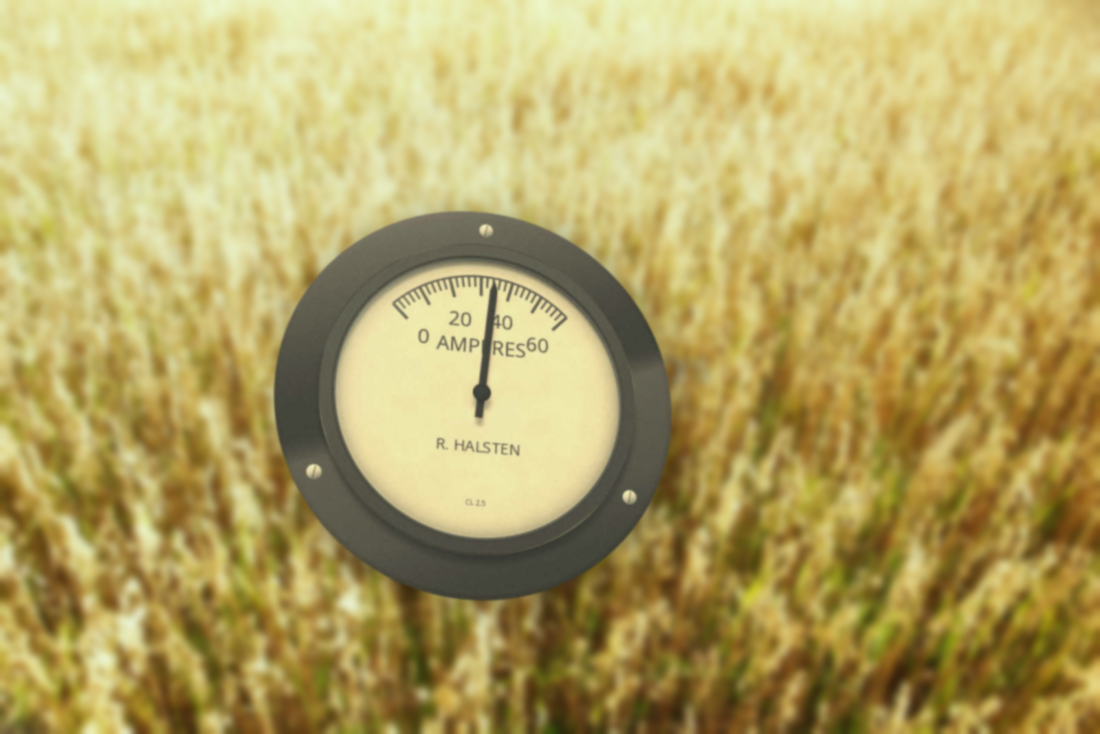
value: 34
